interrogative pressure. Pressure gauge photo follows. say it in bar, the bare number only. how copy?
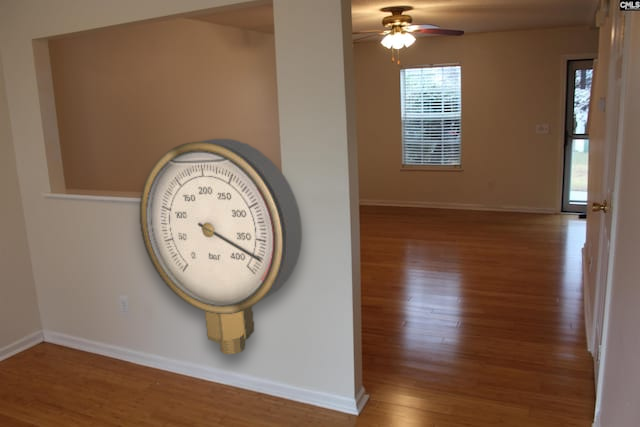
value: 375
